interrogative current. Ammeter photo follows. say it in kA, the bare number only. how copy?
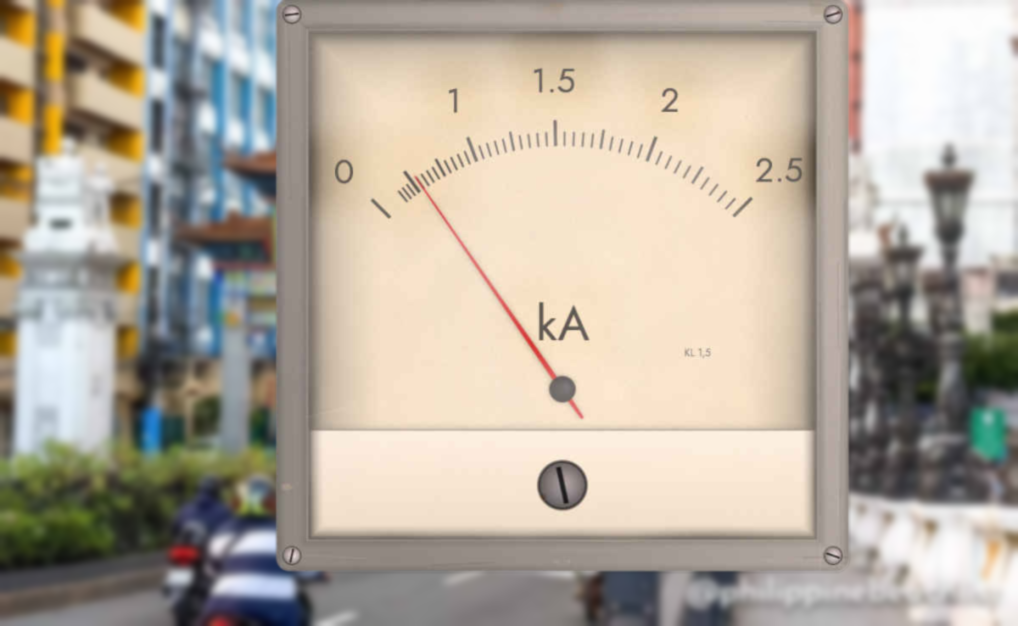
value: 0.55
